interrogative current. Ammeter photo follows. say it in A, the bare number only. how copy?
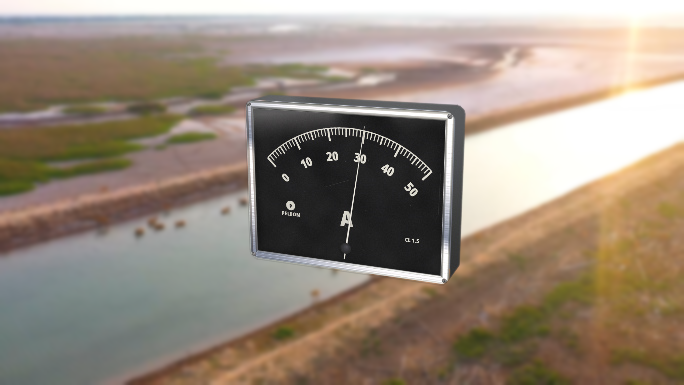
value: 30
